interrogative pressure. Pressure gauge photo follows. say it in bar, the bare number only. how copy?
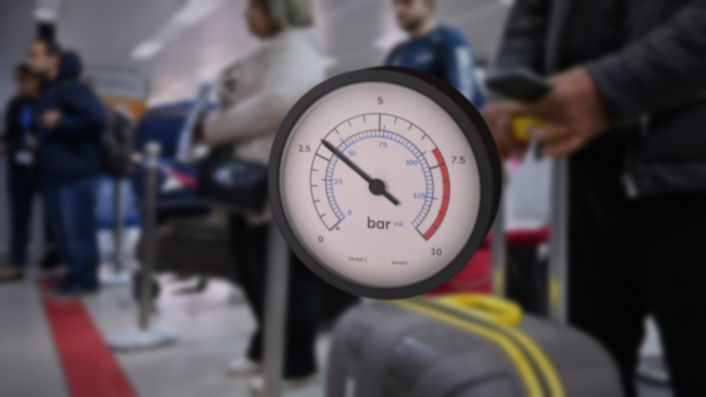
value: 3
